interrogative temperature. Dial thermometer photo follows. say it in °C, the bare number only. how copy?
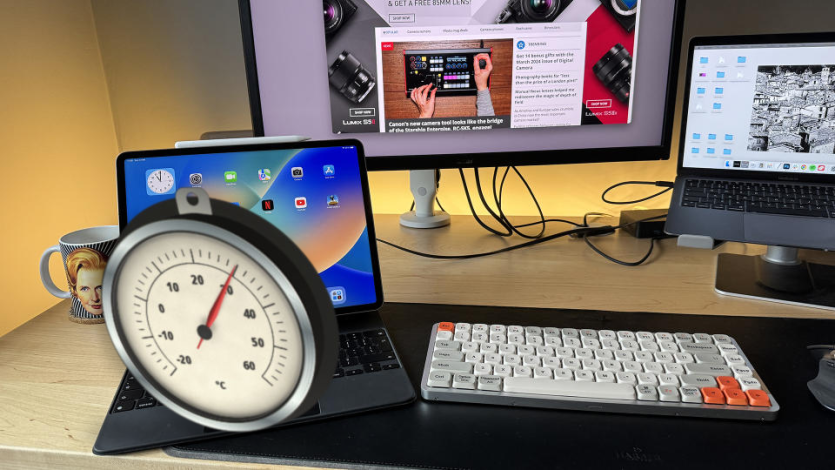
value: 30
